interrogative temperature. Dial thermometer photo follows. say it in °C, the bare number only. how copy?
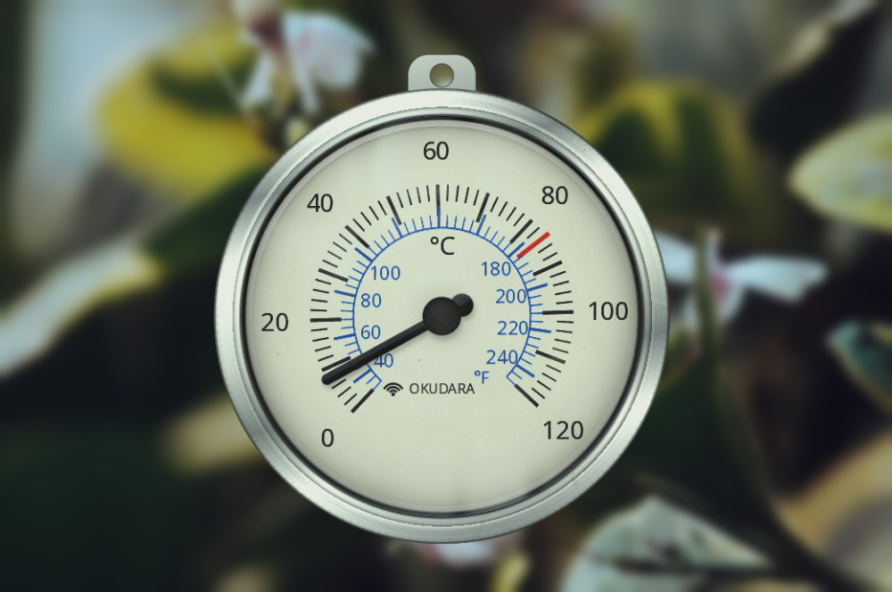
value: 8
